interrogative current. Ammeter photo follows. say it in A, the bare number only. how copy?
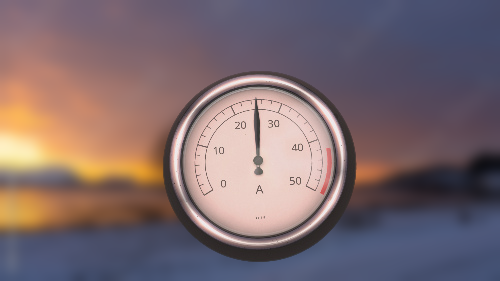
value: 25
